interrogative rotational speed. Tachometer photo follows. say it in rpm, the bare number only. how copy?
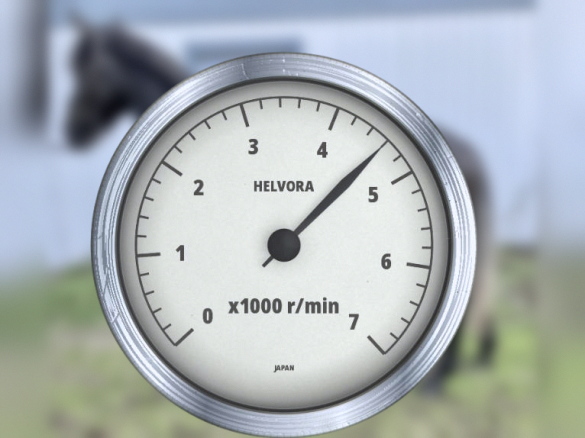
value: 4600
